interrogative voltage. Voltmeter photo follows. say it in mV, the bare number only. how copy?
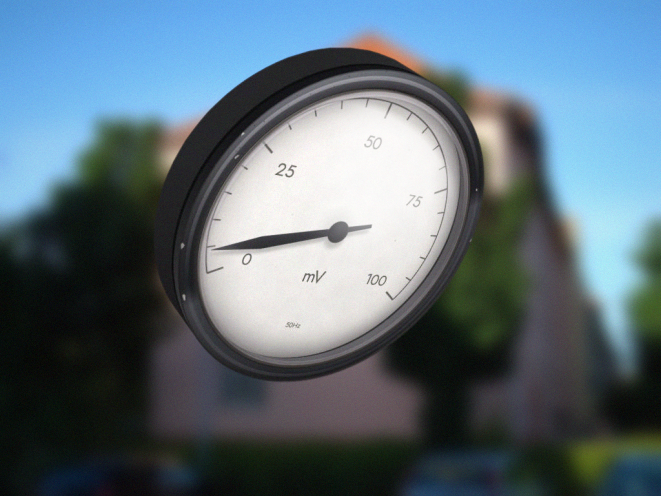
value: 5
